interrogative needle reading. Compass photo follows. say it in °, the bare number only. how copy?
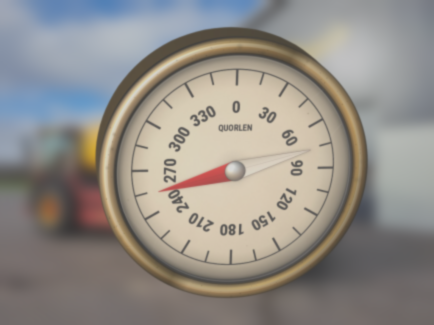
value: 255
